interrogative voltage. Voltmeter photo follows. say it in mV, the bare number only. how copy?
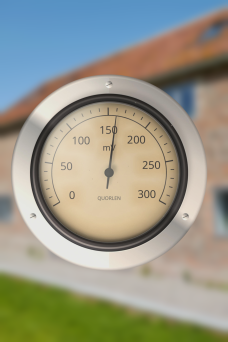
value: 160
